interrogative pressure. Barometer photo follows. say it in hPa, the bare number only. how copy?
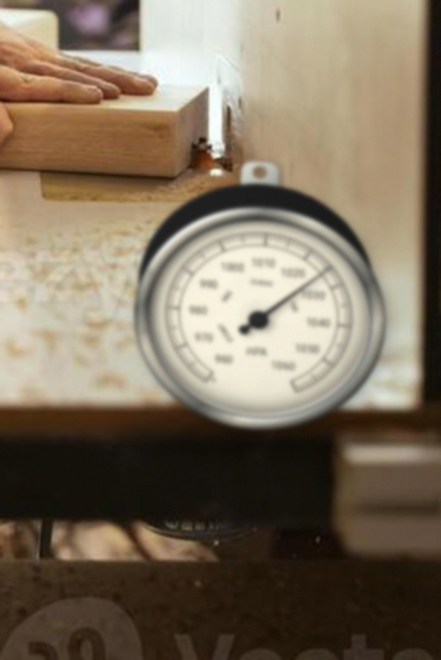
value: 1025
